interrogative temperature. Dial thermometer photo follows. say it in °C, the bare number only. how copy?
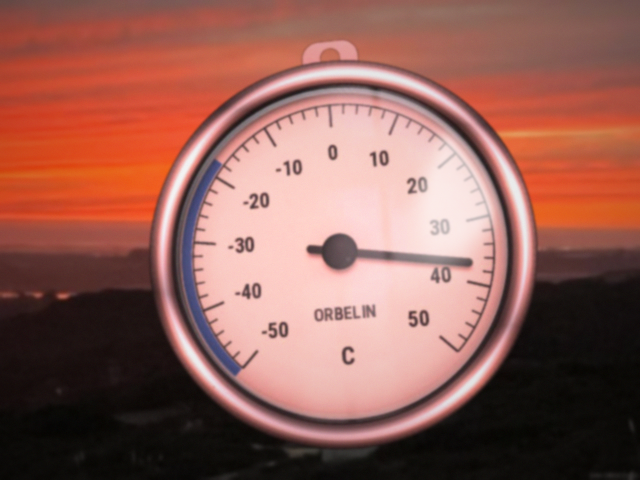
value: 37
